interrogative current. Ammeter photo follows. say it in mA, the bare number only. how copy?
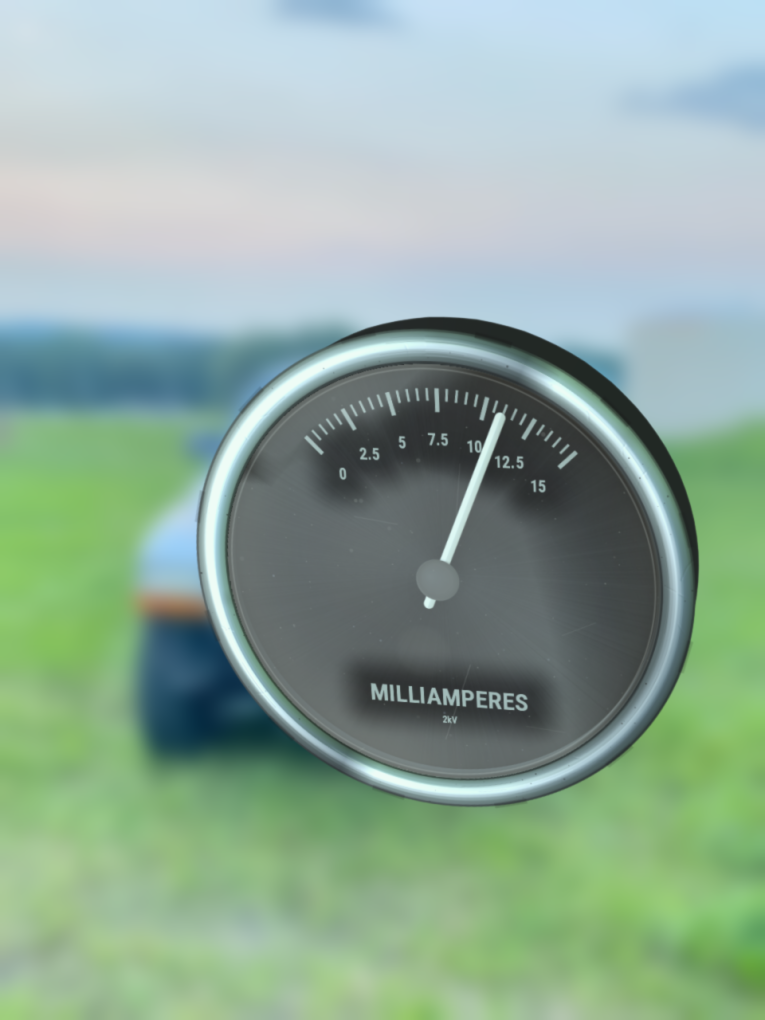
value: 11
